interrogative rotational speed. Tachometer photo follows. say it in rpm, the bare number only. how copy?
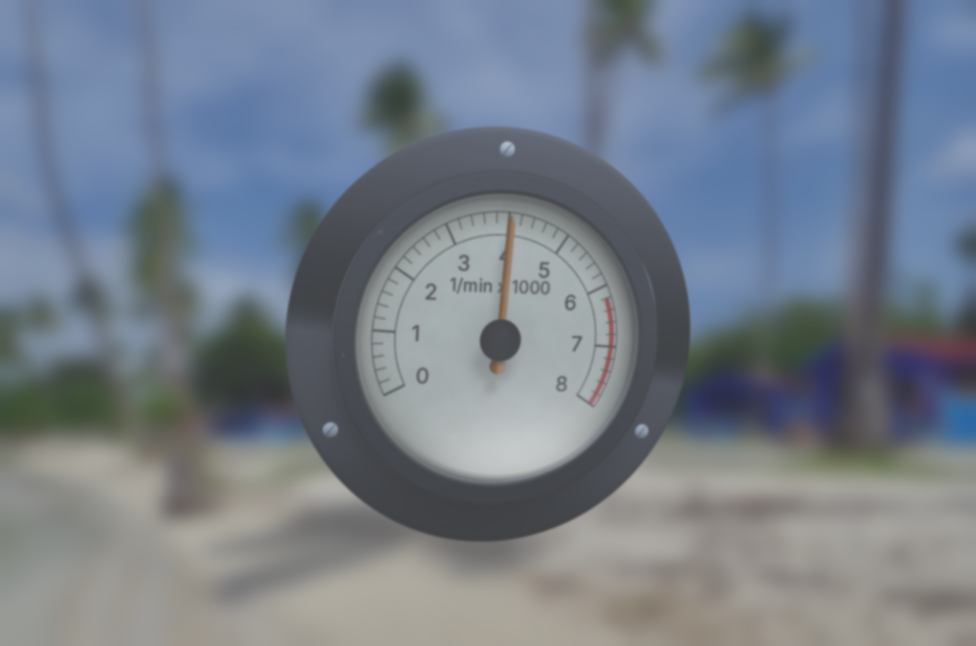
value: 4000
